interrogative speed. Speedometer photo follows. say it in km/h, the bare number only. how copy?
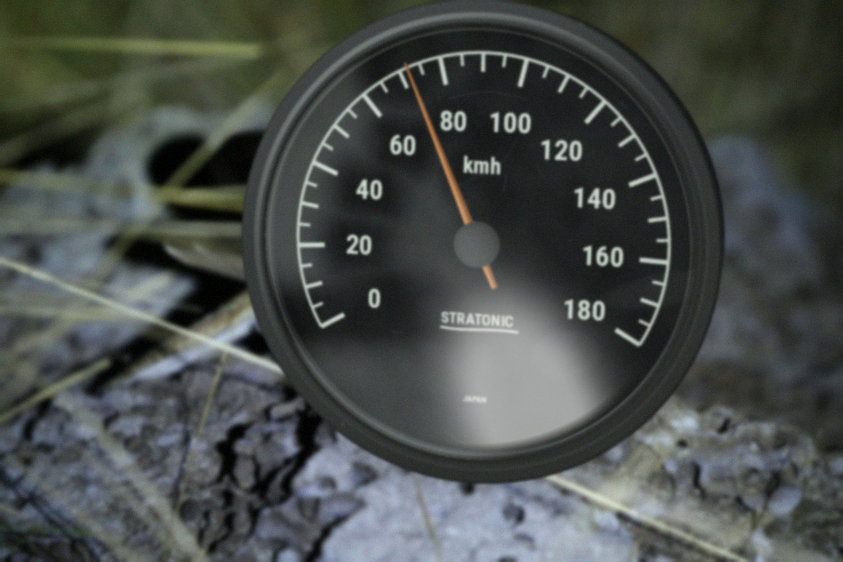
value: 72.5
